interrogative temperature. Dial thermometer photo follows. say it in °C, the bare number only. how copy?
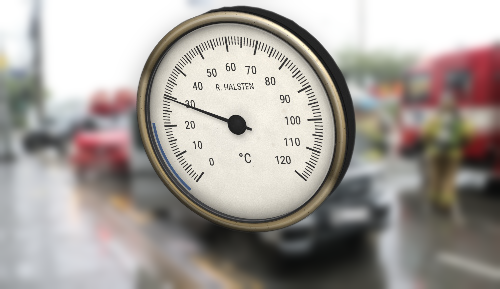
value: 30
